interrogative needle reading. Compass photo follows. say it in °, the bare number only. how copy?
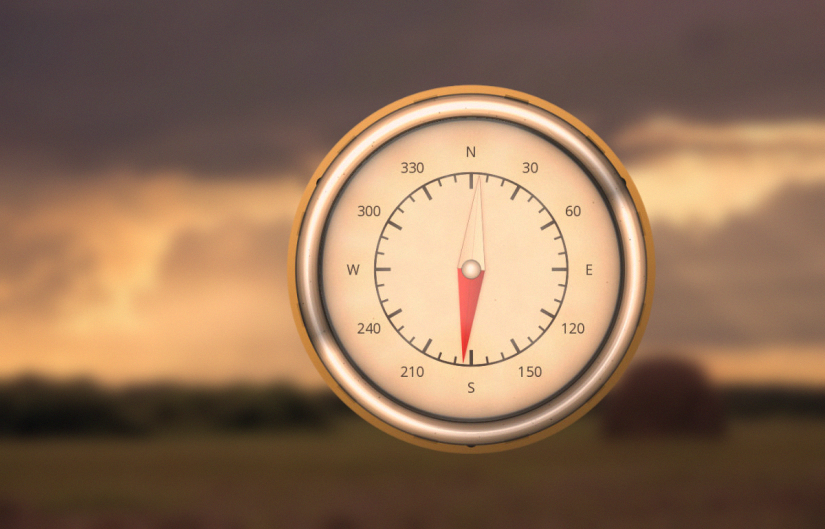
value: 185
